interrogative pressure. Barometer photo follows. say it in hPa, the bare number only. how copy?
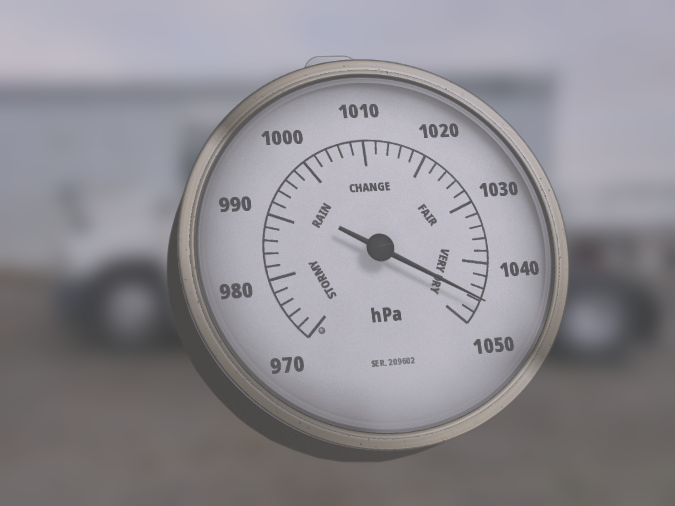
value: 1046
